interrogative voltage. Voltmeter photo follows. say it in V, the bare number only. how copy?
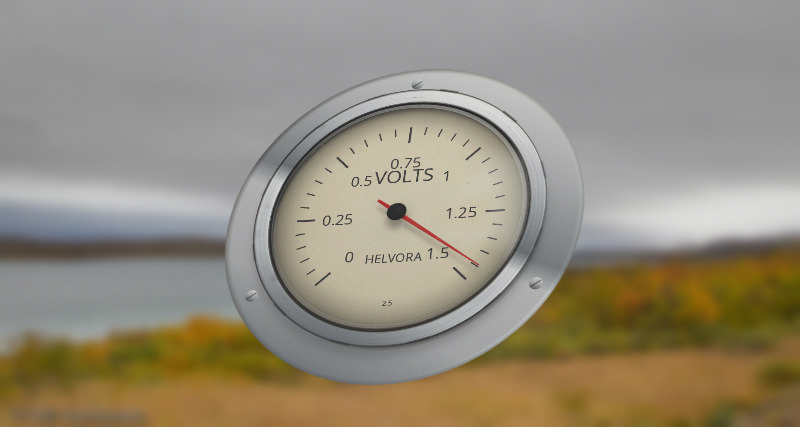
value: 1.45
